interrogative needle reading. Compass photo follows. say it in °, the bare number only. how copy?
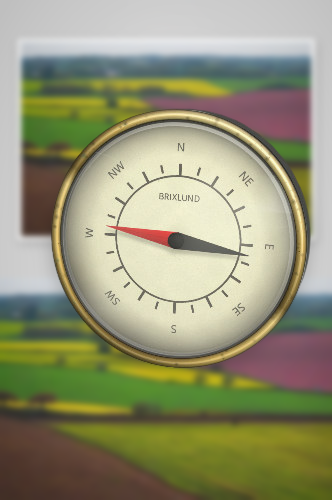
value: 277.5
